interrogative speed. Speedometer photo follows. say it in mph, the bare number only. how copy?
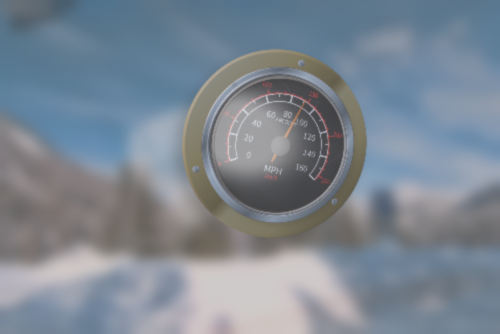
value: 90
